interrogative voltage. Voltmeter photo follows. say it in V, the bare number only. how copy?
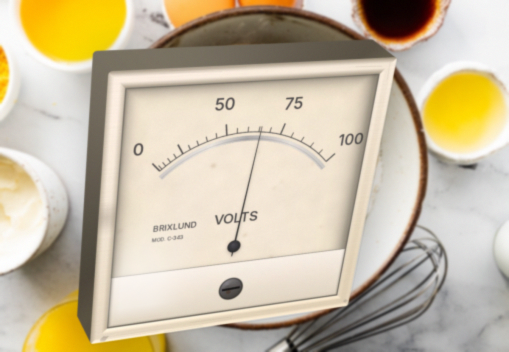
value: 65
